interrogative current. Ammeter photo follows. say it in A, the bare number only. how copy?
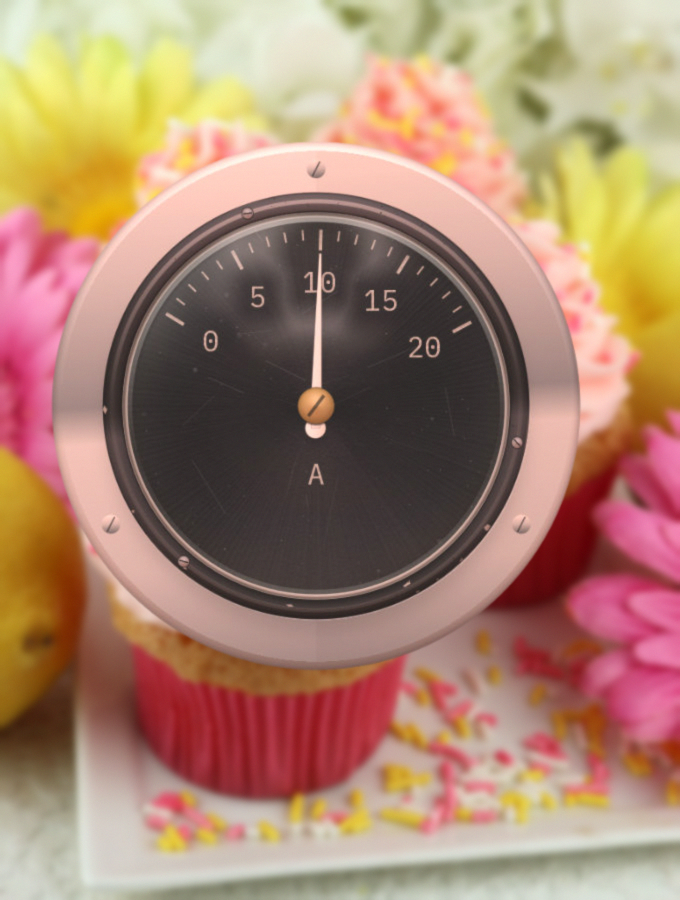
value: 10
